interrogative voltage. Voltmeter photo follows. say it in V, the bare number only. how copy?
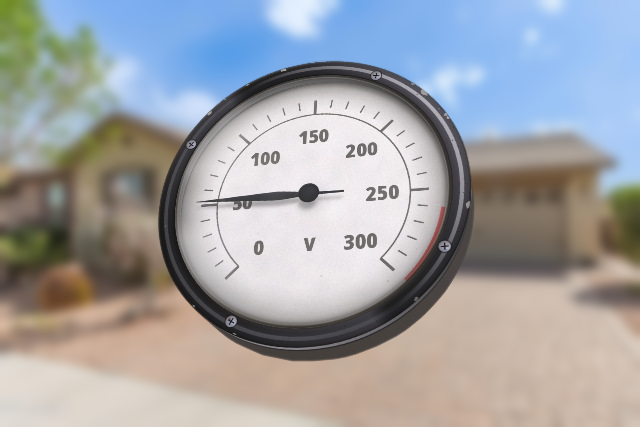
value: 50
